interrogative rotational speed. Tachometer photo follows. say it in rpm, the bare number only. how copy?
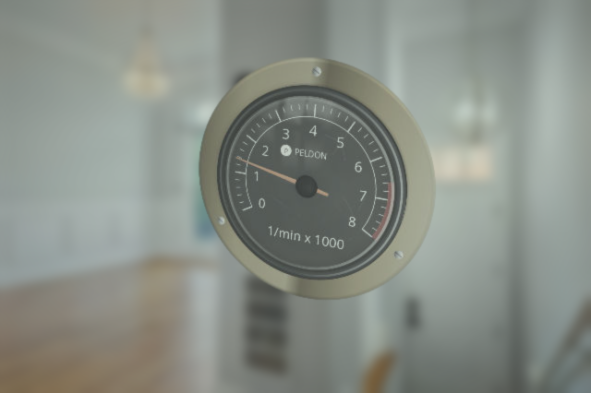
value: 1400
